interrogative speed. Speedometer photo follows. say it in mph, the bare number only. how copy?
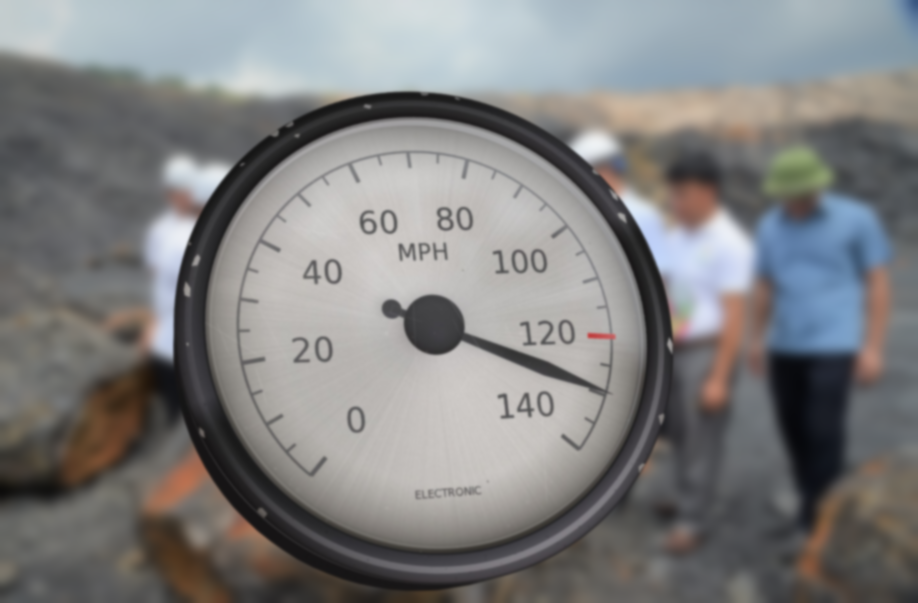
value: 130
